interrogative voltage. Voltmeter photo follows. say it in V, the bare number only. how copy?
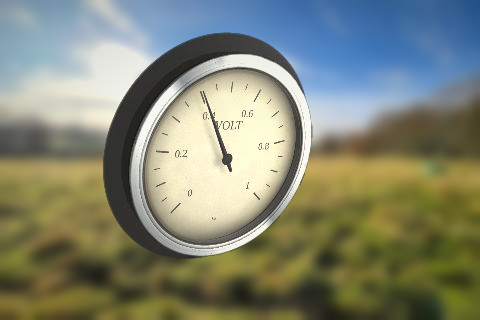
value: 0.4
